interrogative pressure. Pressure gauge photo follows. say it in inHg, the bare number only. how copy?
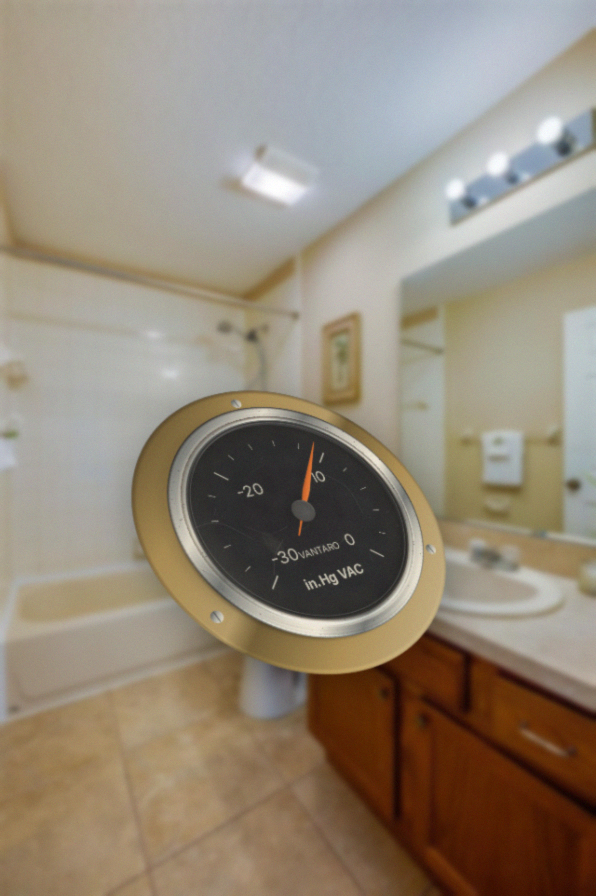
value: -11
